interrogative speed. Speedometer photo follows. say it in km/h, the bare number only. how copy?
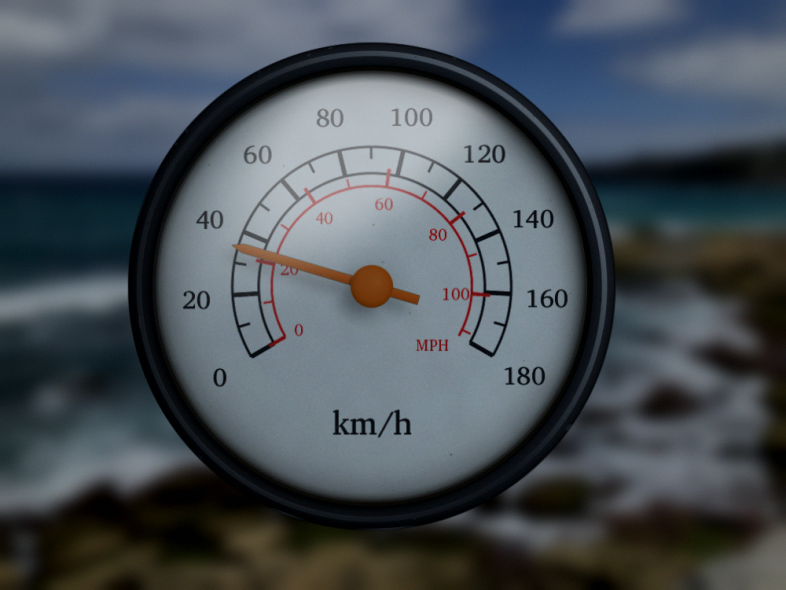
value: 35
